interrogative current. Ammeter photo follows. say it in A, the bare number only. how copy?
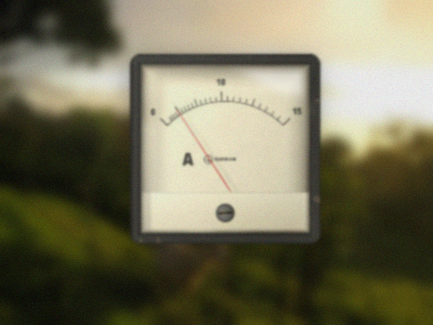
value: 5
